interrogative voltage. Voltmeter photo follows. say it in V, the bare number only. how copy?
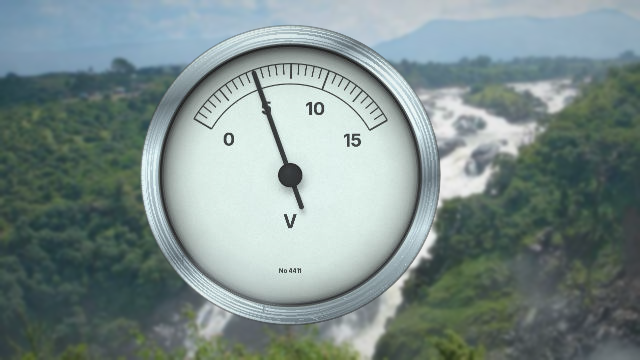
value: 5
